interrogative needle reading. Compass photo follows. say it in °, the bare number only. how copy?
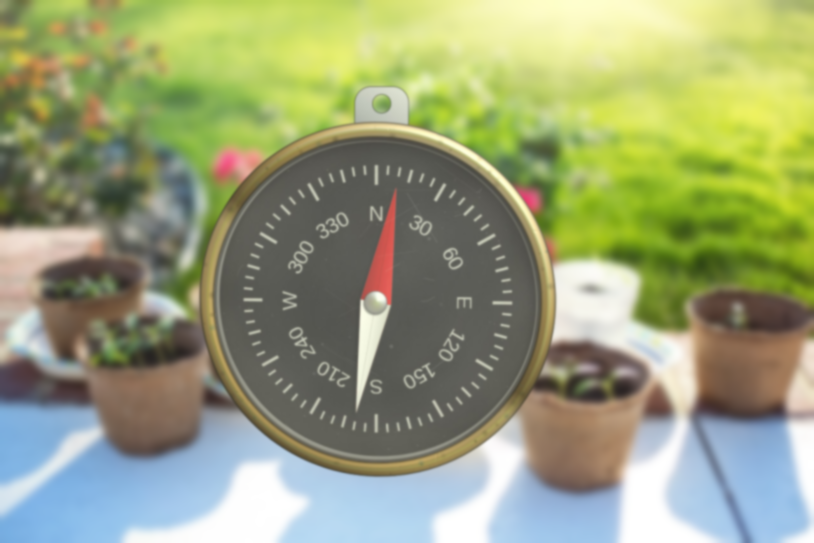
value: 10
